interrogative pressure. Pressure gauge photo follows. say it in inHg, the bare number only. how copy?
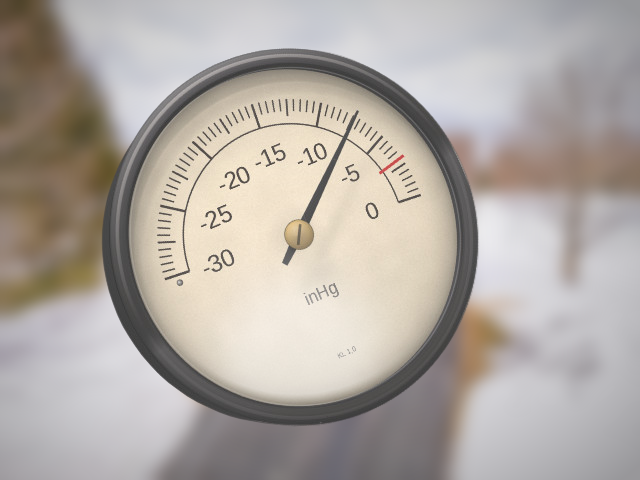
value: -7.5
